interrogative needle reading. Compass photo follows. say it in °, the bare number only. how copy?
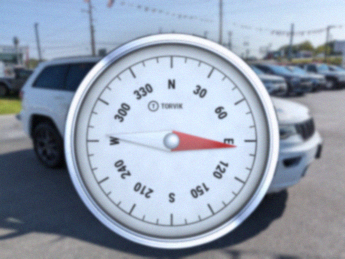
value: 95
